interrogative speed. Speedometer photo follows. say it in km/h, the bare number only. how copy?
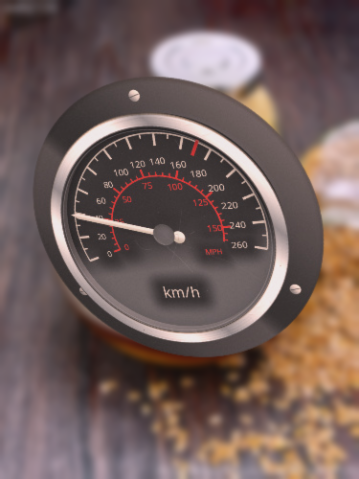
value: 40
